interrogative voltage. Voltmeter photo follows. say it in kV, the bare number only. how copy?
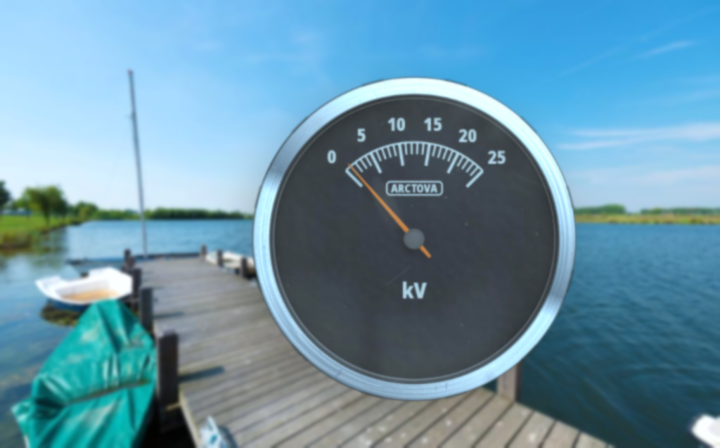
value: 1
